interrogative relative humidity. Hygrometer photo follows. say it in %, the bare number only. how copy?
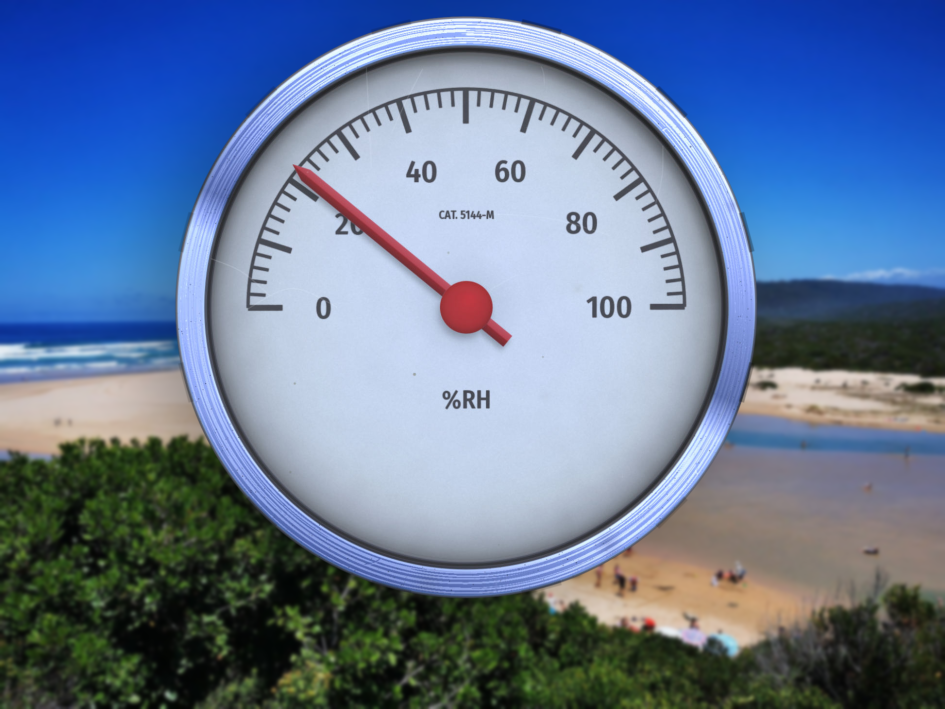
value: 22
